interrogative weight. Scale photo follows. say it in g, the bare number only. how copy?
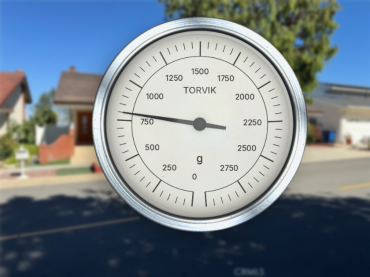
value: 800
